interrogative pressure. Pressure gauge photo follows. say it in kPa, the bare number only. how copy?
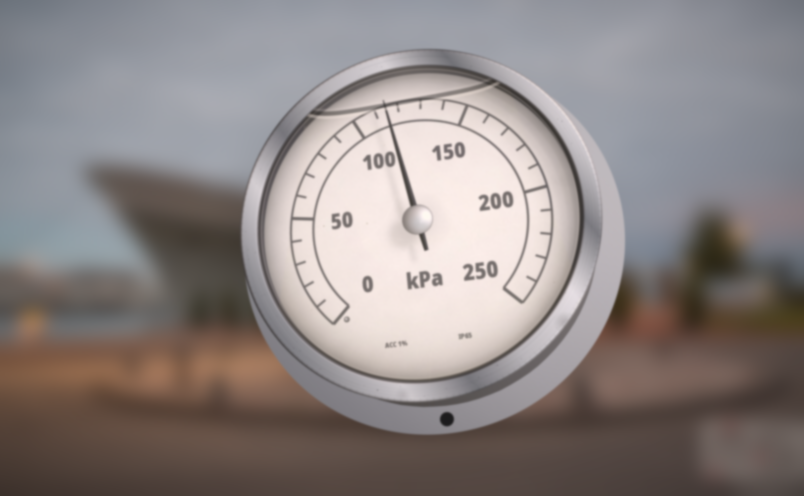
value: 115
